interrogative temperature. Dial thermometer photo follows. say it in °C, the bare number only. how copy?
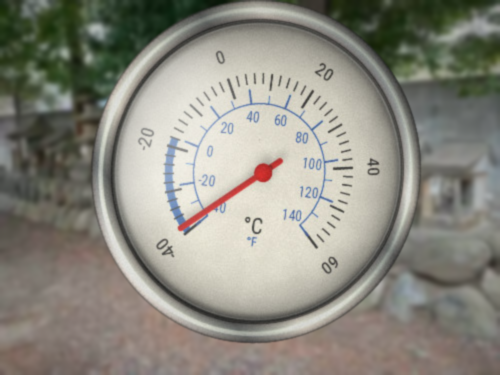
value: -38
